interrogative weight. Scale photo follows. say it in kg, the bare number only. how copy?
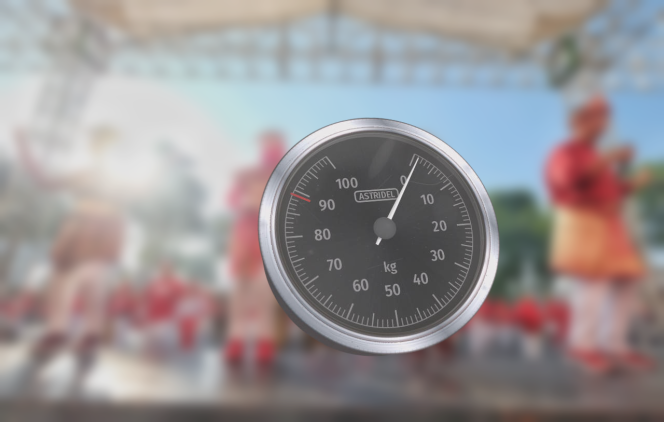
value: 1
